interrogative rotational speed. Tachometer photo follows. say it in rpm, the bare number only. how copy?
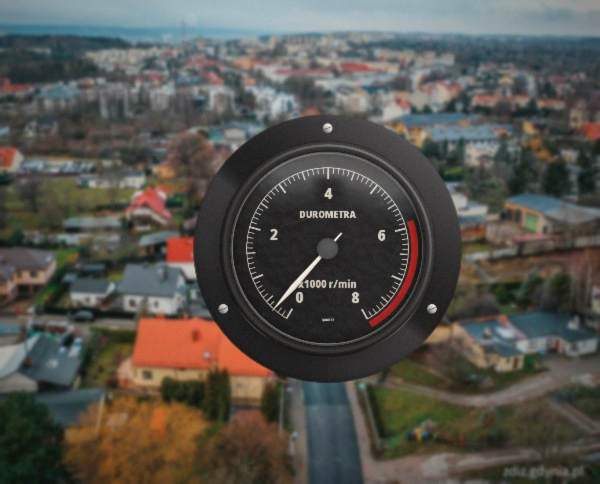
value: 300
